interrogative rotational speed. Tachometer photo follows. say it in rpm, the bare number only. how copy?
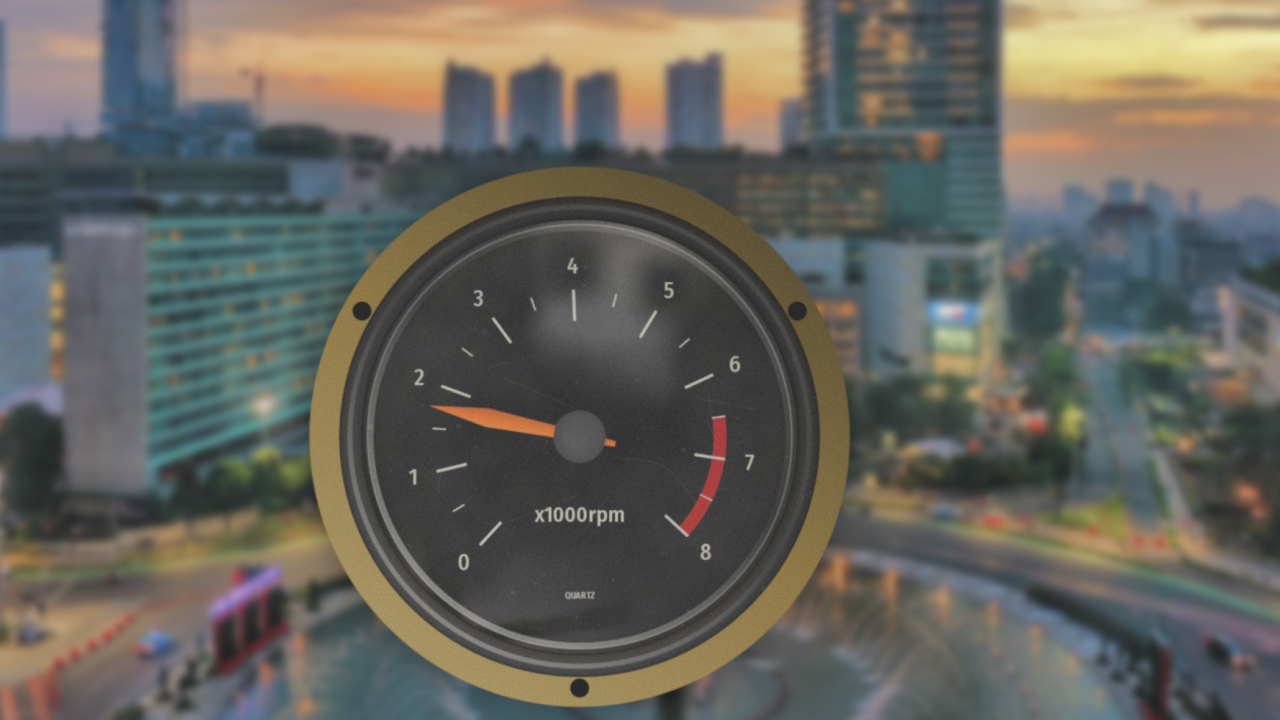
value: 1750
